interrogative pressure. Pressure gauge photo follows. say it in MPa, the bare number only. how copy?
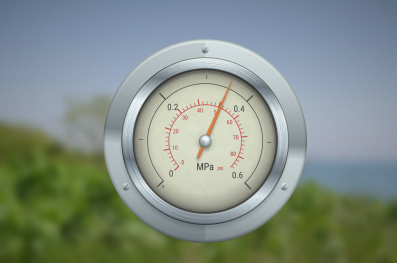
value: 0.35
